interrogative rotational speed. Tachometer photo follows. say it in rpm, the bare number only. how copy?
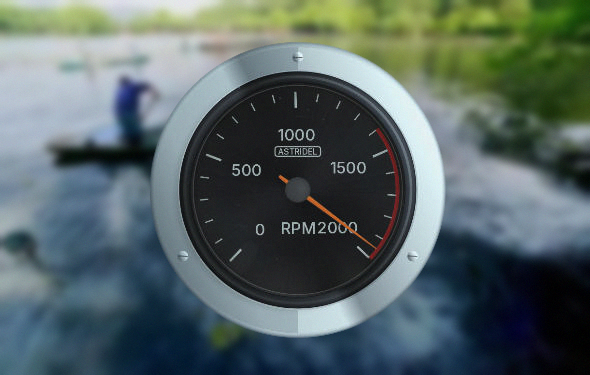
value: 1950
